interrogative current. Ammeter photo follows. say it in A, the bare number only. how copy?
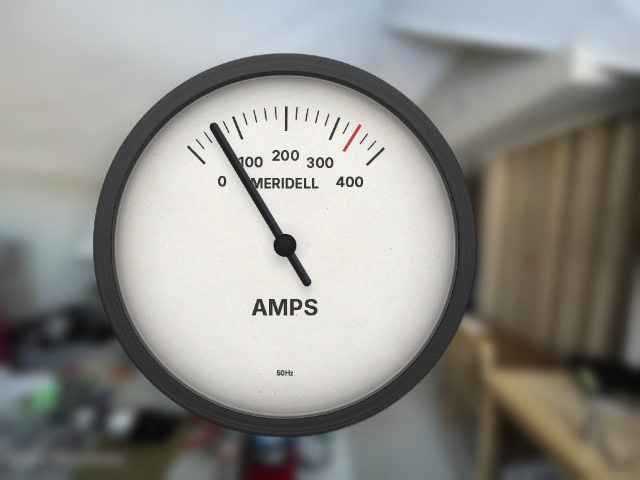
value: 60
